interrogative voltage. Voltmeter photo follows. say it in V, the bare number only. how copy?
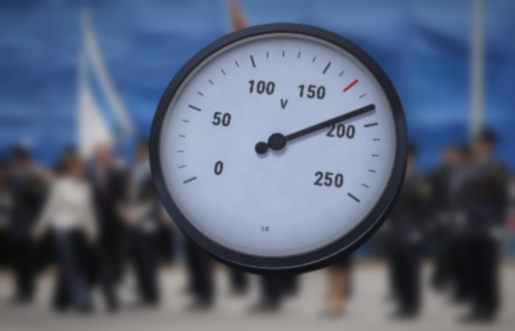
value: 190
